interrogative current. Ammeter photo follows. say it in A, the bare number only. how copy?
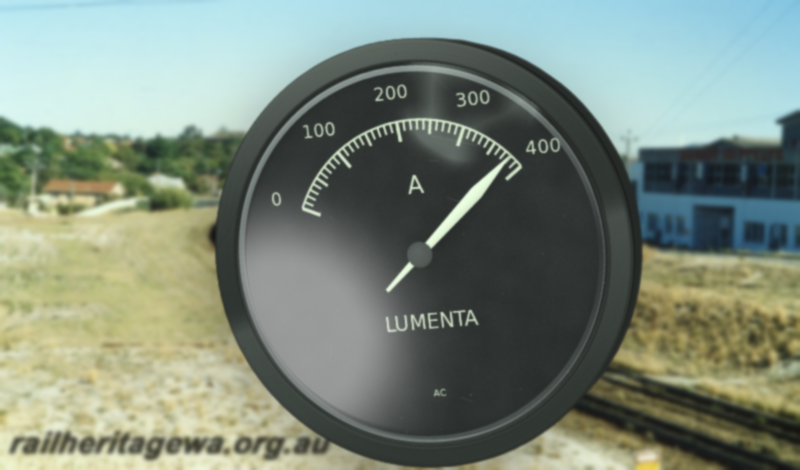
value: 380
